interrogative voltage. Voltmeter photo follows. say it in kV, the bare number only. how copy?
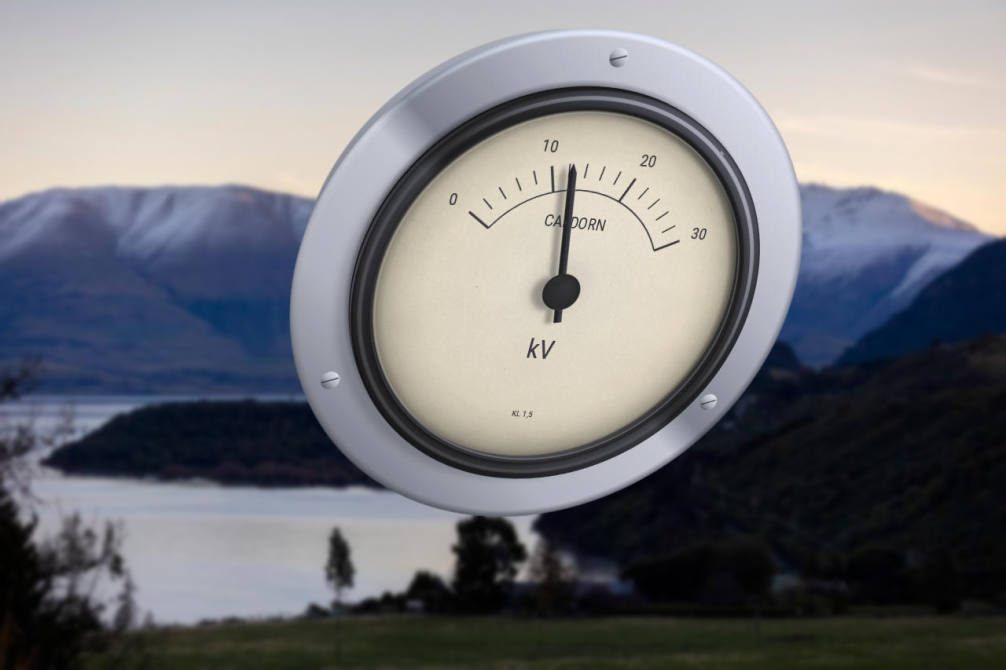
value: 12
